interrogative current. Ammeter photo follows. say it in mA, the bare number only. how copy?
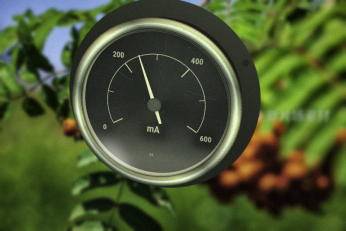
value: 250
